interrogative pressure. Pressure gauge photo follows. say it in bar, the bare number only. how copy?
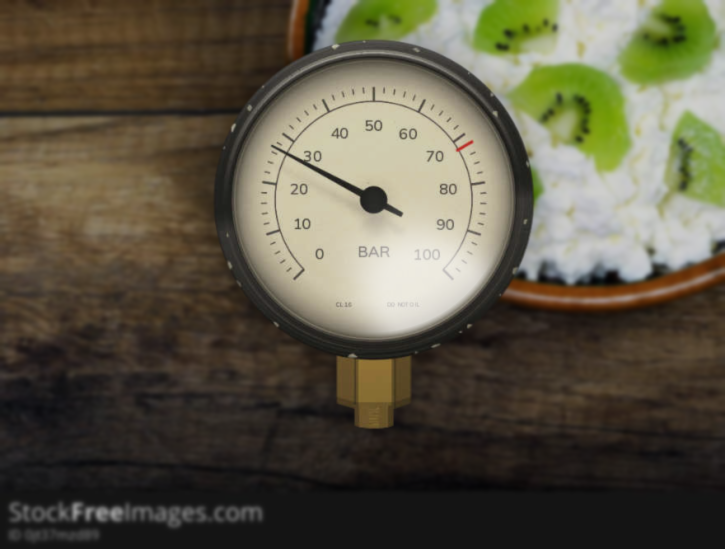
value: 27
